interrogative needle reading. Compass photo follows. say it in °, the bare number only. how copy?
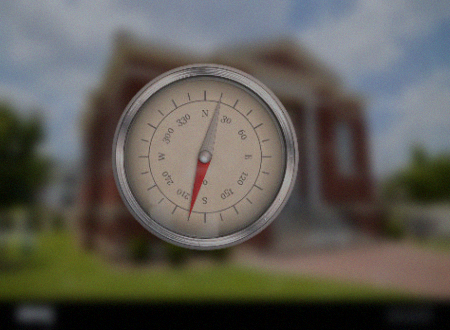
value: 195
